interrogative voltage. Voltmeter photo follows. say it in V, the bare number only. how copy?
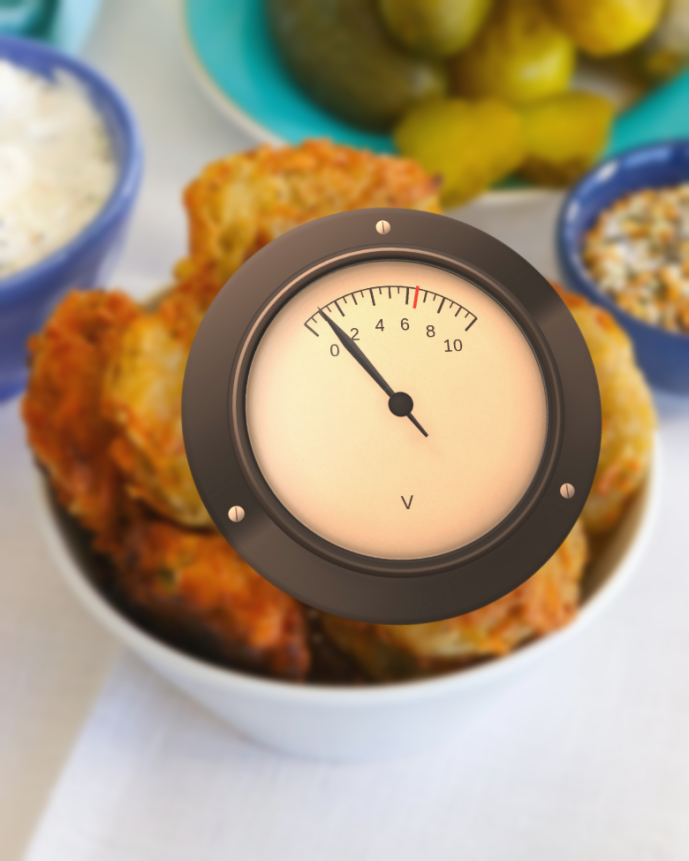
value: 1
